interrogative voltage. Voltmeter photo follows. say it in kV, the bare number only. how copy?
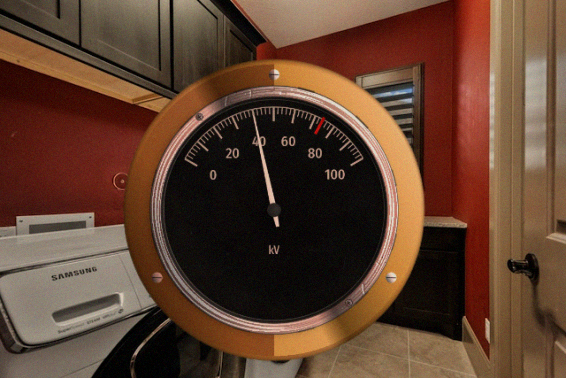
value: 40
